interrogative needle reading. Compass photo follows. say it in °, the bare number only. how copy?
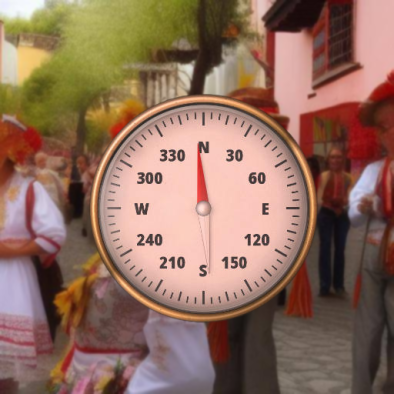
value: 355
